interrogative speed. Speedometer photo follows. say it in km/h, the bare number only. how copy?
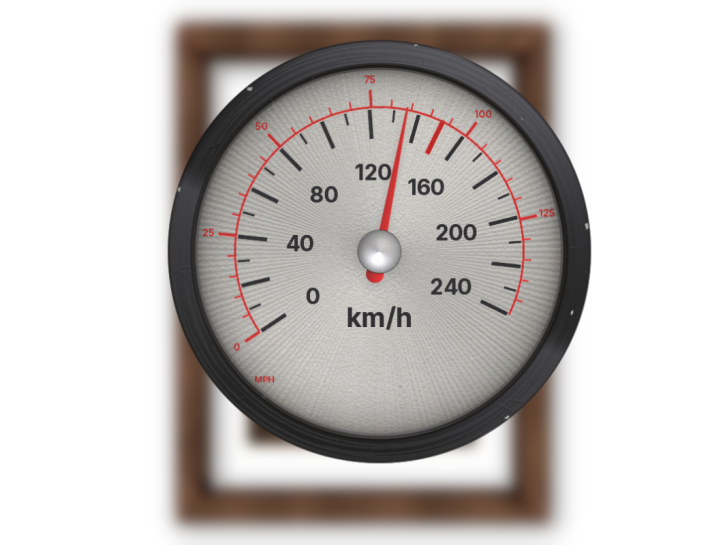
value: 135
